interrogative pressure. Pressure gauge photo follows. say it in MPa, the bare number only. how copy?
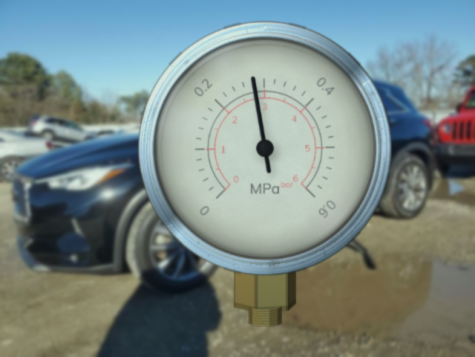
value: 0.28
